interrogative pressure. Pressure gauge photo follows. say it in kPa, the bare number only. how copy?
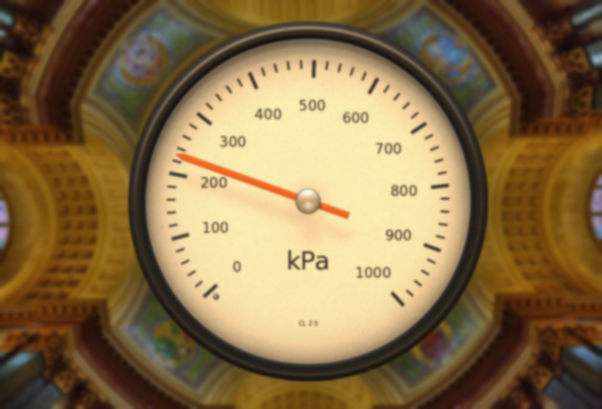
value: 230
